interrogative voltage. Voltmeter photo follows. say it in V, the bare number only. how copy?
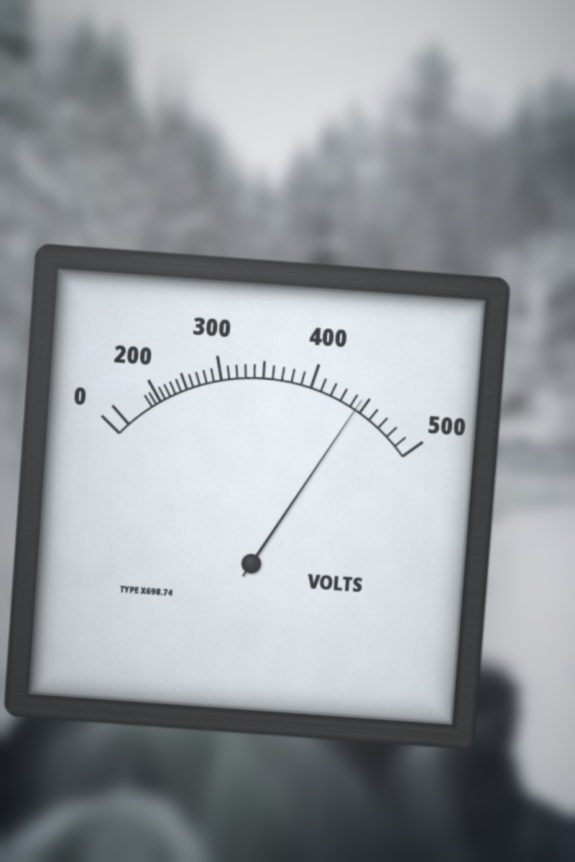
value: 445
